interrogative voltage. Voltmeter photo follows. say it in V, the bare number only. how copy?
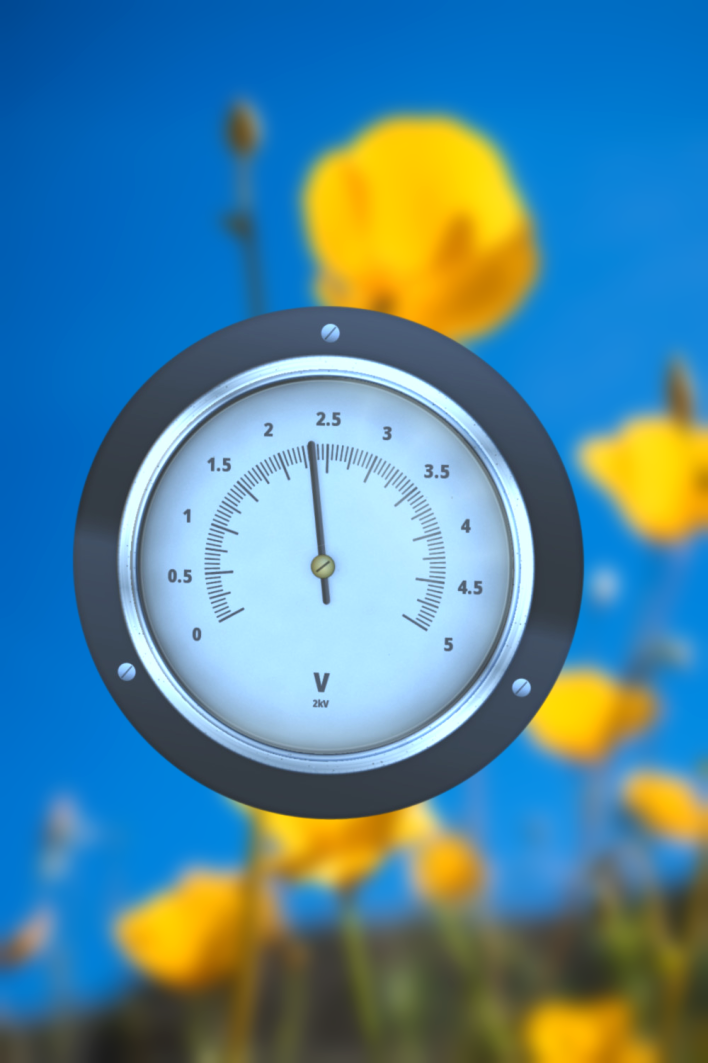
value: 2.35
